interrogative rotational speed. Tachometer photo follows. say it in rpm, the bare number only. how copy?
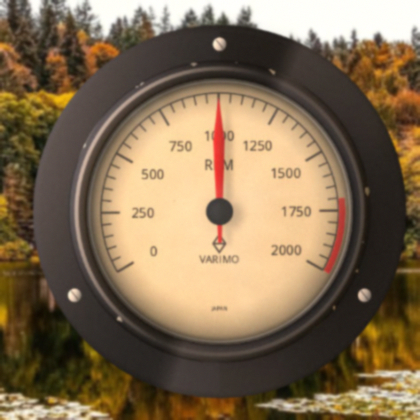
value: 1000
